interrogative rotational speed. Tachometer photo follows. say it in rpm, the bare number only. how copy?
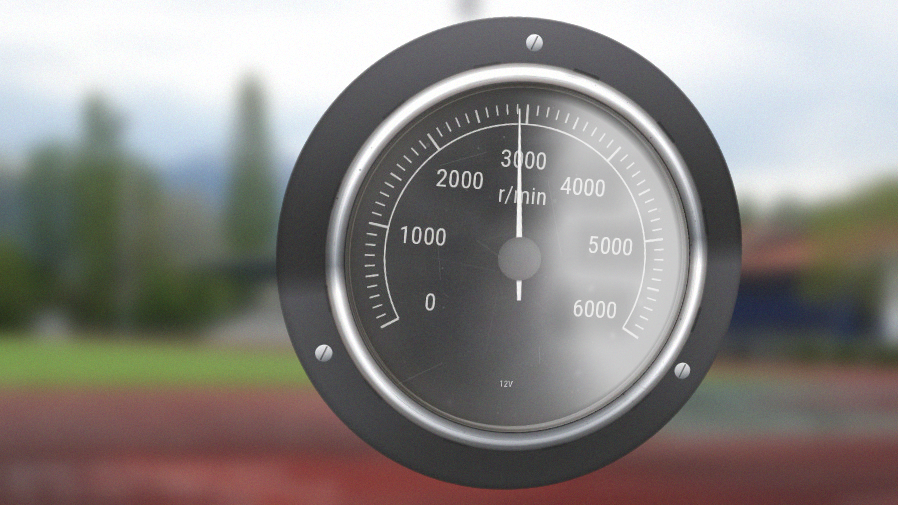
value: 2900
